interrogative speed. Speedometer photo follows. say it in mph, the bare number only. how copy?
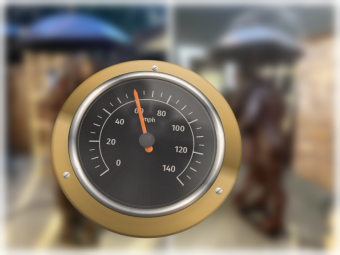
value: 60
